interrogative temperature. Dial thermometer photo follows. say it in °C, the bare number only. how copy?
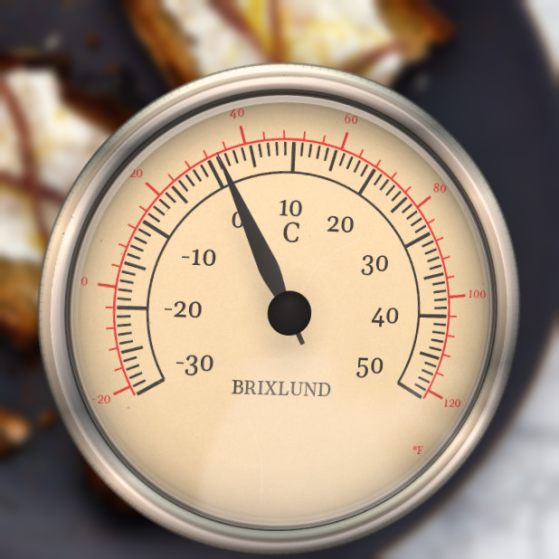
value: 1
